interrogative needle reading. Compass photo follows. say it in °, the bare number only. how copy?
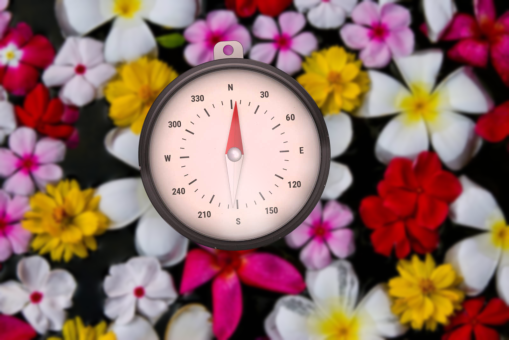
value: 5
